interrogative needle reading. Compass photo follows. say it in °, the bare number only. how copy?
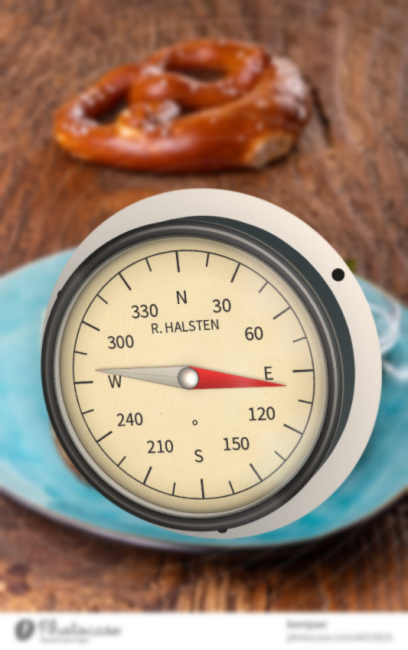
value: 97.5
